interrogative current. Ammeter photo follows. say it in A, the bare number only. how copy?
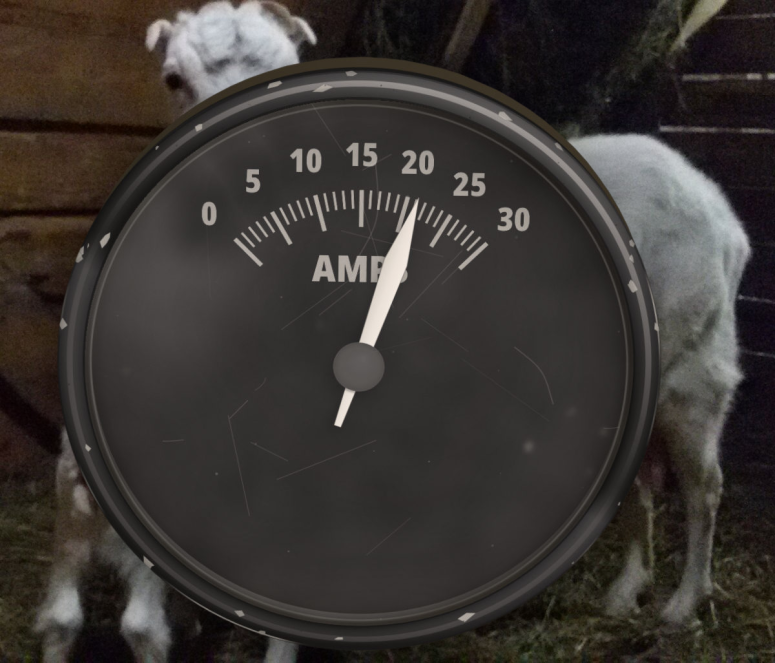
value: 21
